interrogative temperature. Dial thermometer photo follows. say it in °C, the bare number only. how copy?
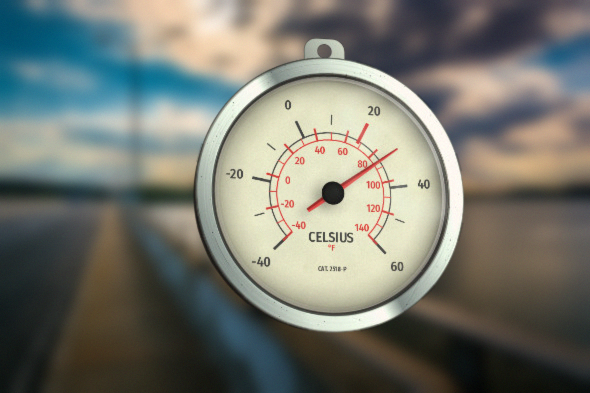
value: 30
